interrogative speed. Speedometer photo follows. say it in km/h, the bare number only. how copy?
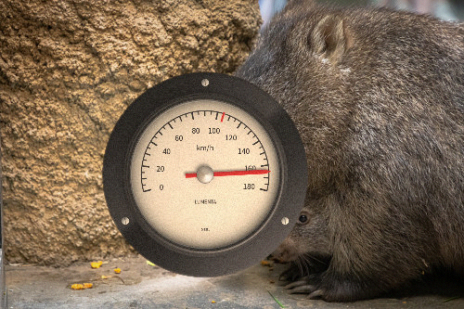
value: 165
